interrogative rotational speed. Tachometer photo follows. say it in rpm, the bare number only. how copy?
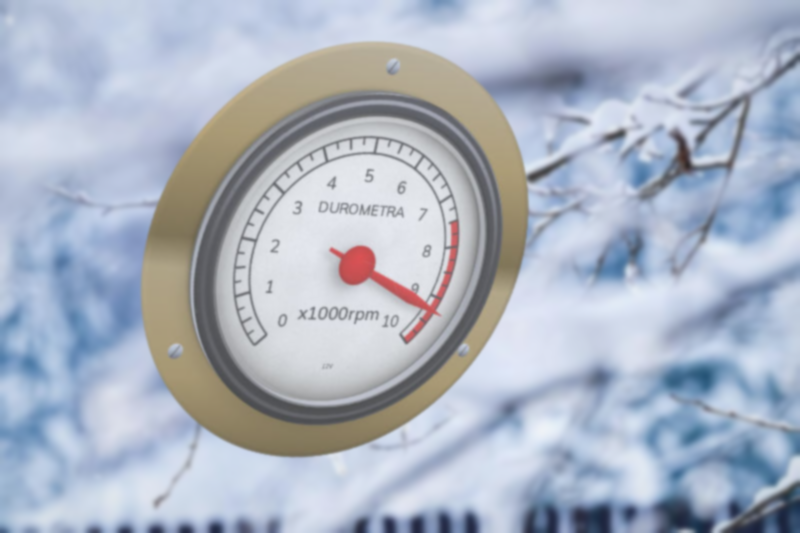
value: 9250
